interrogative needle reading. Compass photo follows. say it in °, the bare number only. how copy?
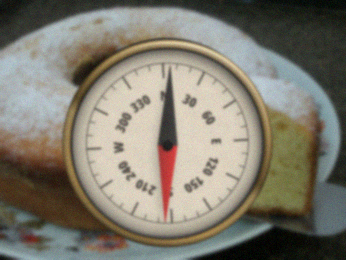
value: 185
